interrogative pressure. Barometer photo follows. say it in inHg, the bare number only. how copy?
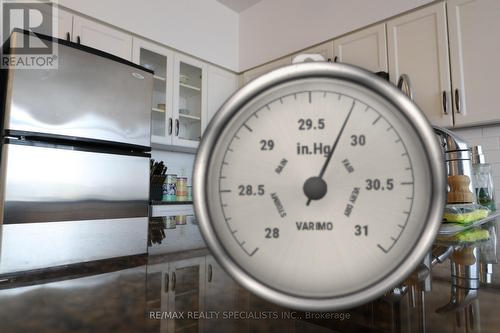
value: 29.8
